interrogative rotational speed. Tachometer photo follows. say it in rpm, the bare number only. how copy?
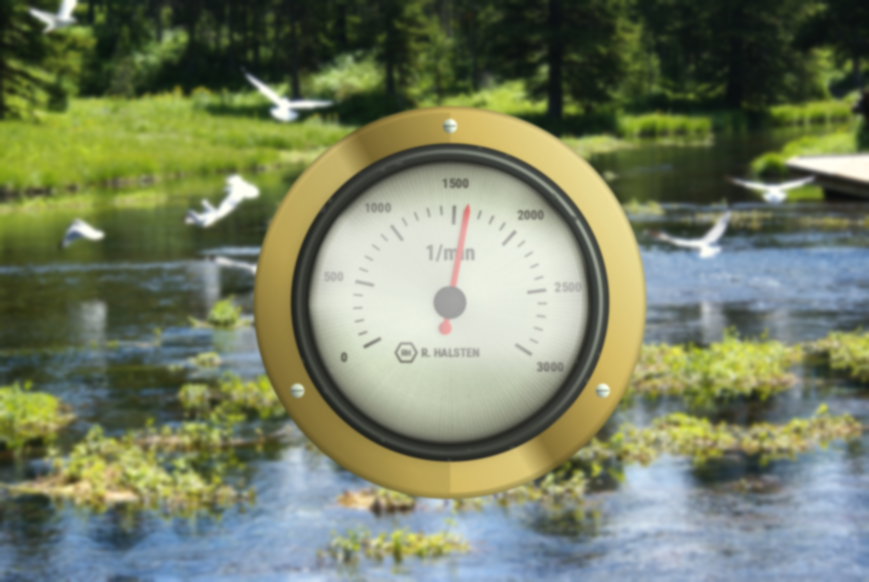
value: 1600
